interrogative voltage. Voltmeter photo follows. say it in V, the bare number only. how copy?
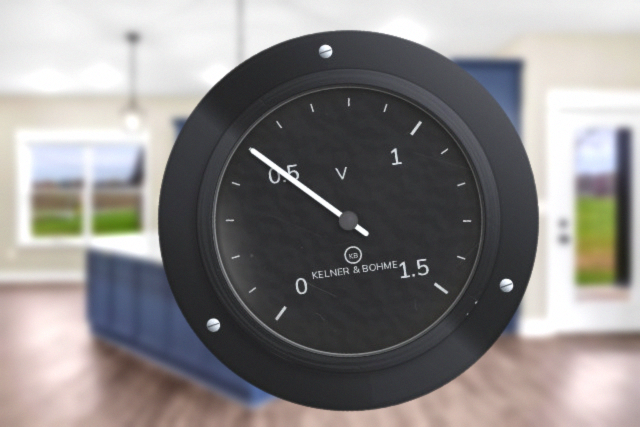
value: 0.5
